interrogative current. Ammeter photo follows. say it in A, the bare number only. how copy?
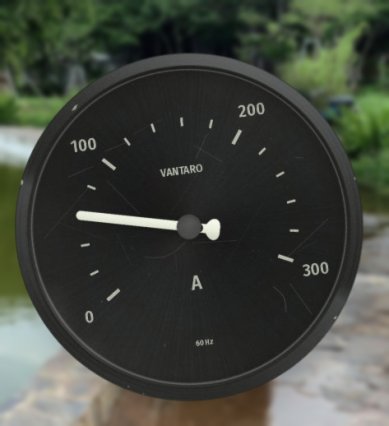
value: 60
